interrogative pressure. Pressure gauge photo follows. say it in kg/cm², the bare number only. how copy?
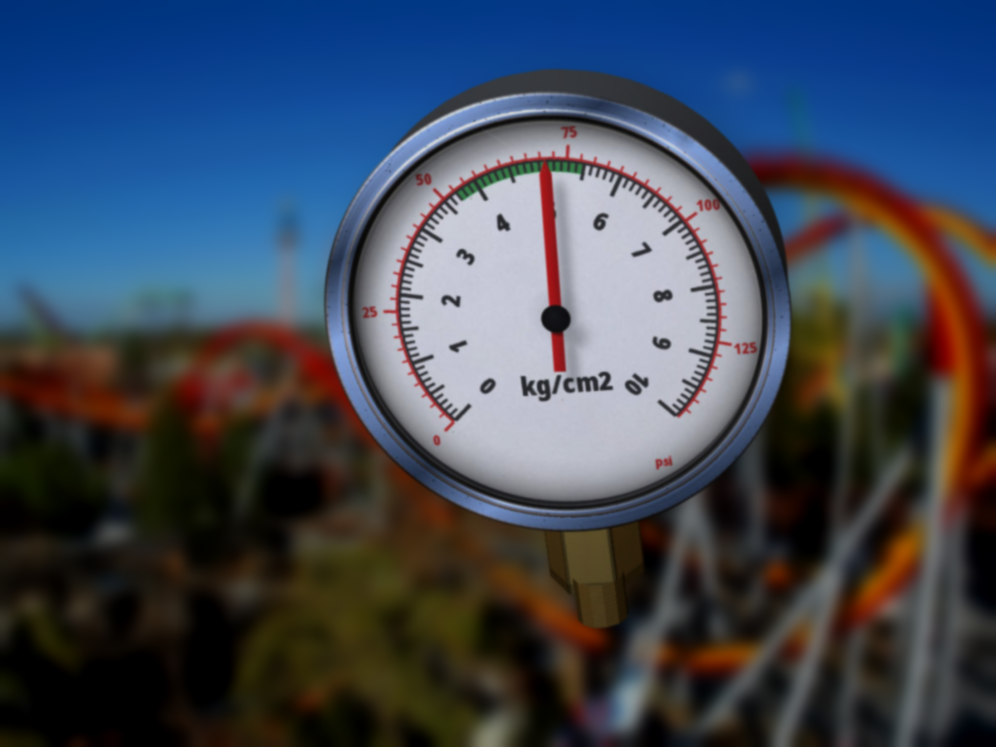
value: 5
